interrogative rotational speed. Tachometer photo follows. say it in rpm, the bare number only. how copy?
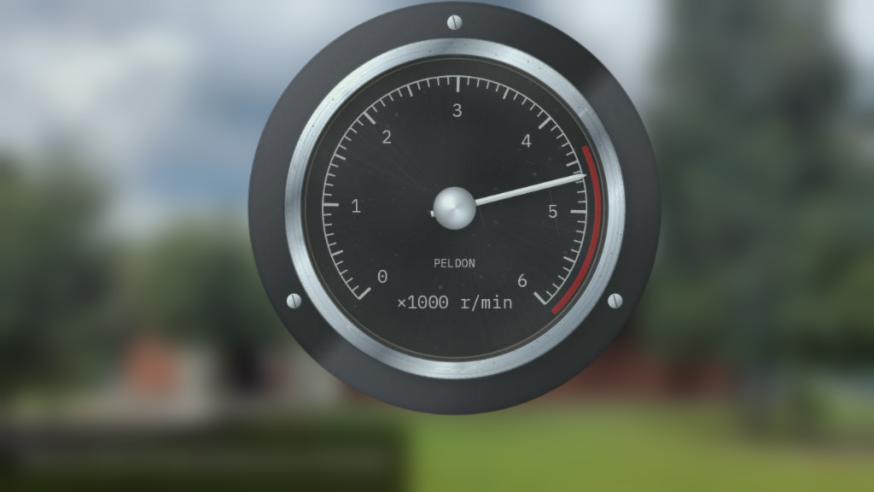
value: 4650
